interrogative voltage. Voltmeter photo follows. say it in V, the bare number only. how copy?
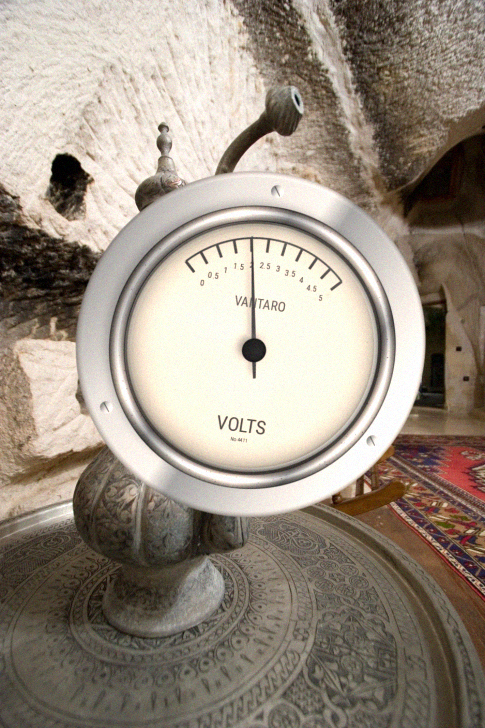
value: 2
